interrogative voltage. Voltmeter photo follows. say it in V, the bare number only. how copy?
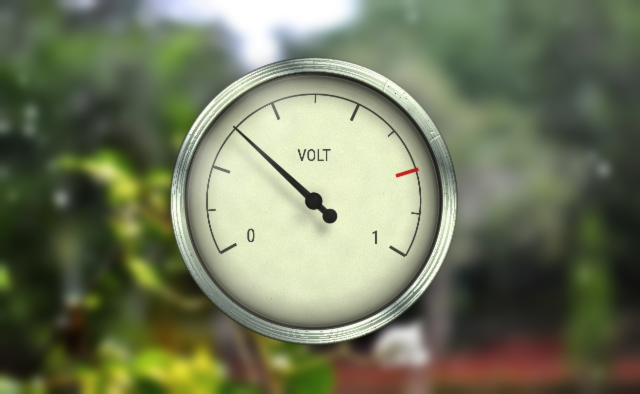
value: 0.3
